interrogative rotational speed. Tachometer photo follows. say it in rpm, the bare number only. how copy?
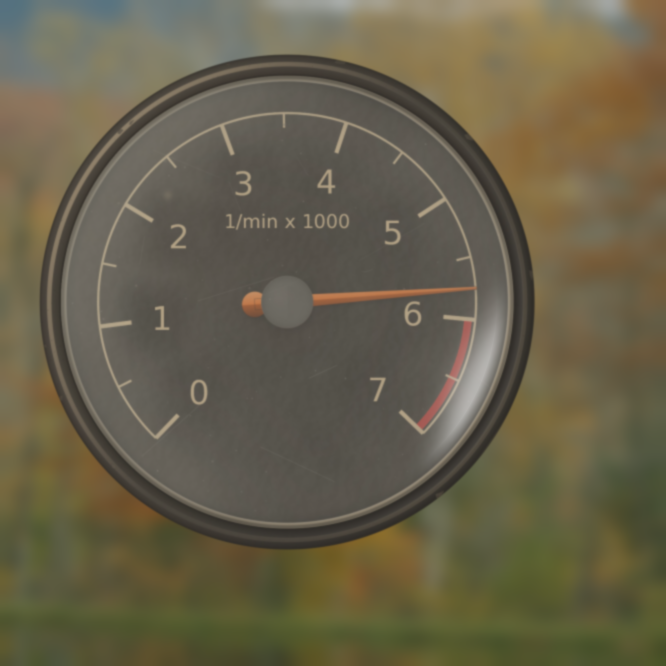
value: 5750
